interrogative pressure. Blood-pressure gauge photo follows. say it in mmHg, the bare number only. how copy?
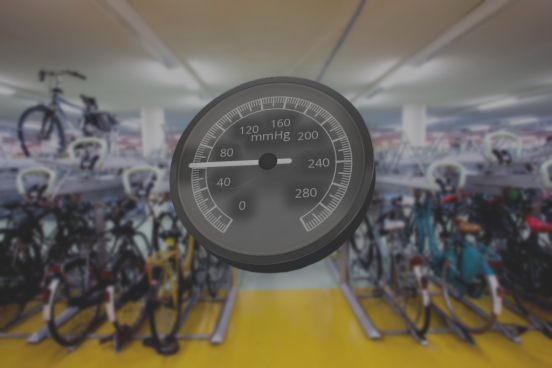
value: 60
